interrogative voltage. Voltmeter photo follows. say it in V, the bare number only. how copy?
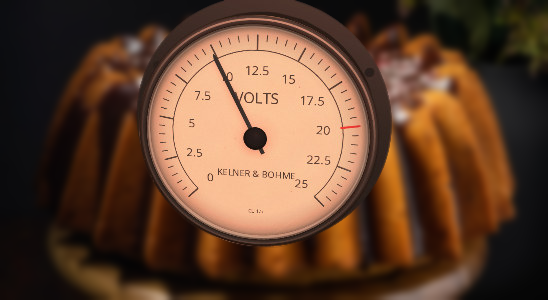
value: 10
